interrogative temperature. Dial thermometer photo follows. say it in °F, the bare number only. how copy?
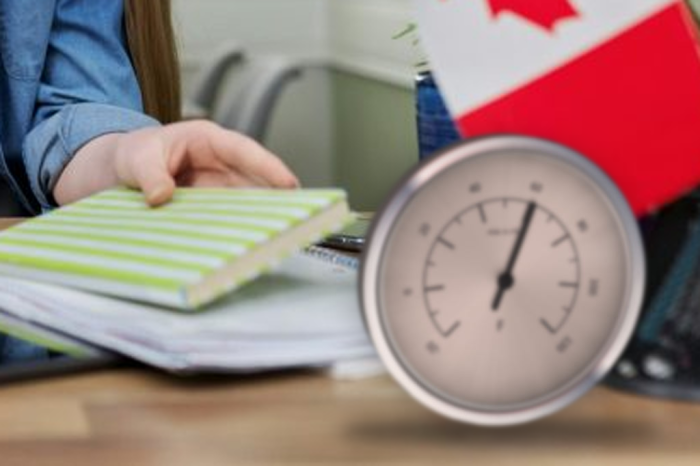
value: 60
